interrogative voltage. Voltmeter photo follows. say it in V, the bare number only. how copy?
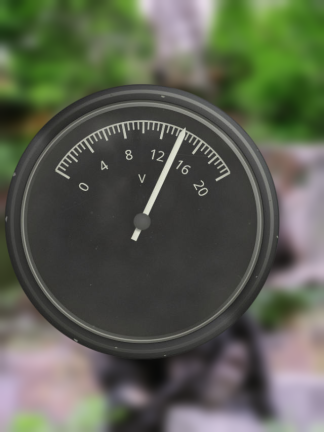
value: 14
